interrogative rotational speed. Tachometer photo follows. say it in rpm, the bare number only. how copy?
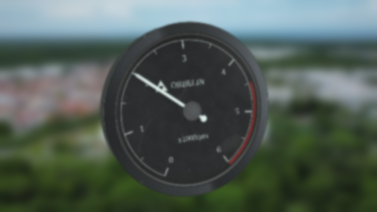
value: 2000
